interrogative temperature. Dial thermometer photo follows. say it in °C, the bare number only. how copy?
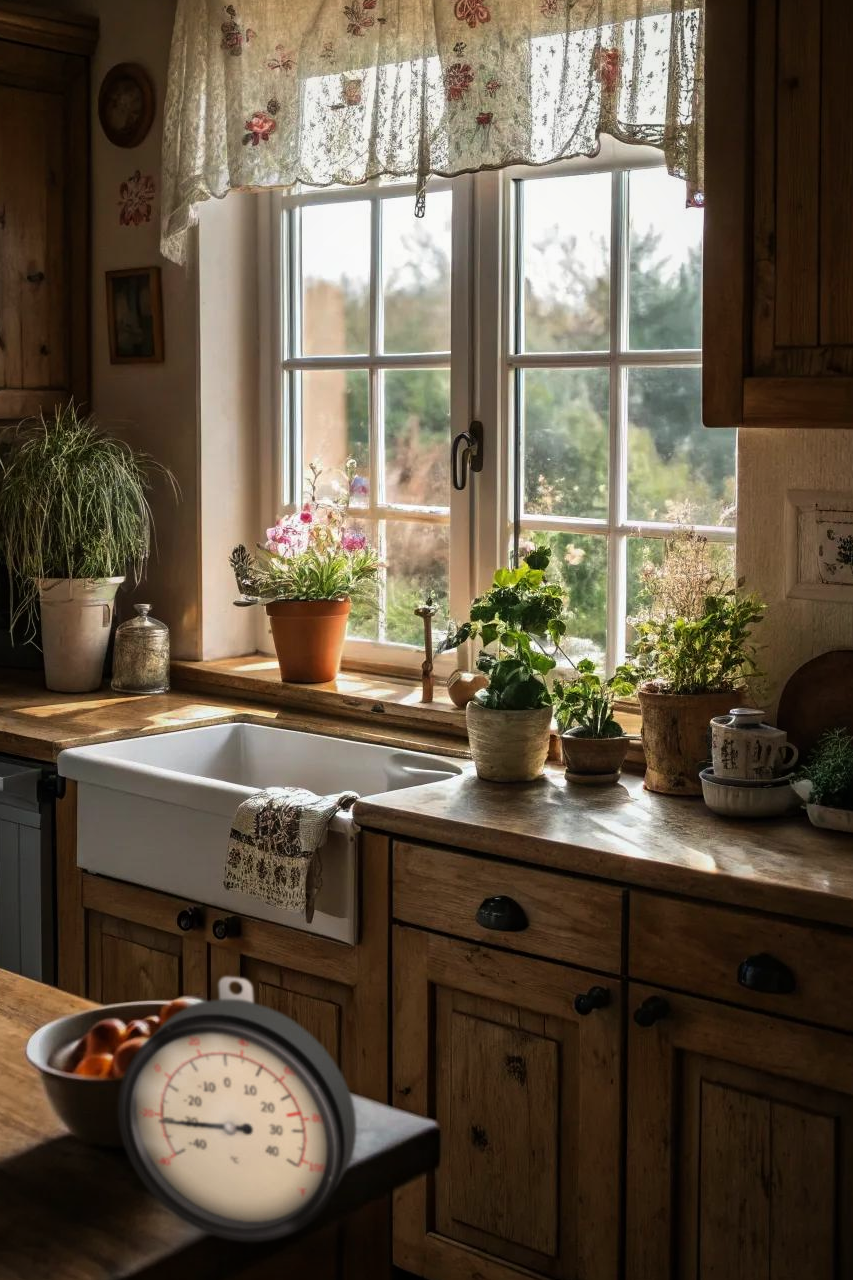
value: -30
